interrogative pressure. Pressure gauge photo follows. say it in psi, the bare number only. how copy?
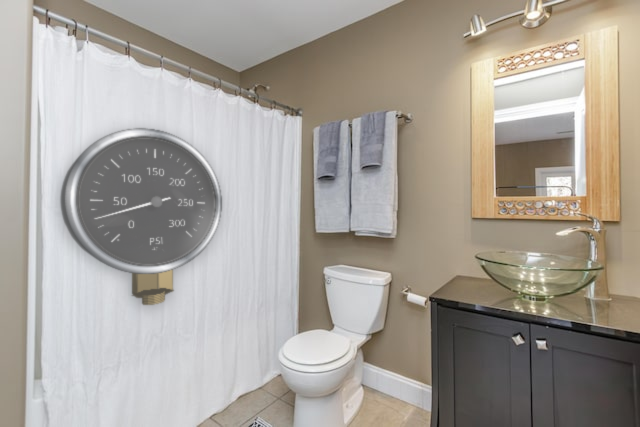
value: 30
